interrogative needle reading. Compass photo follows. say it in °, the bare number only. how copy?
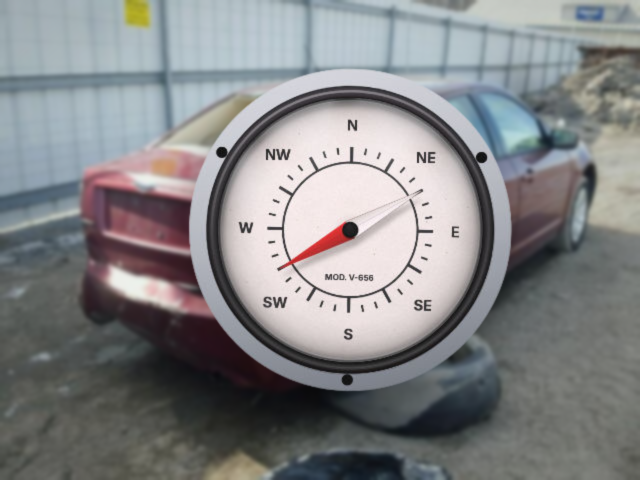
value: 240
